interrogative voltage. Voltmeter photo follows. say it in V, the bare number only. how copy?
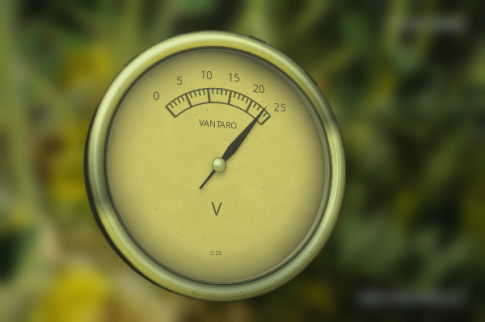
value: 23
